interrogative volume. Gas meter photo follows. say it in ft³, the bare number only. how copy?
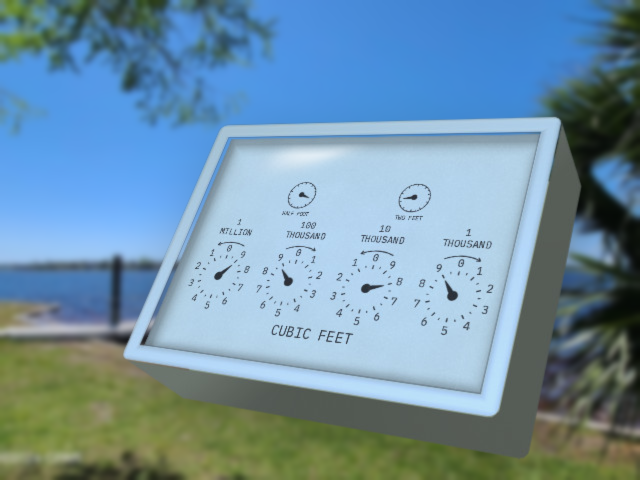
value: 887900
